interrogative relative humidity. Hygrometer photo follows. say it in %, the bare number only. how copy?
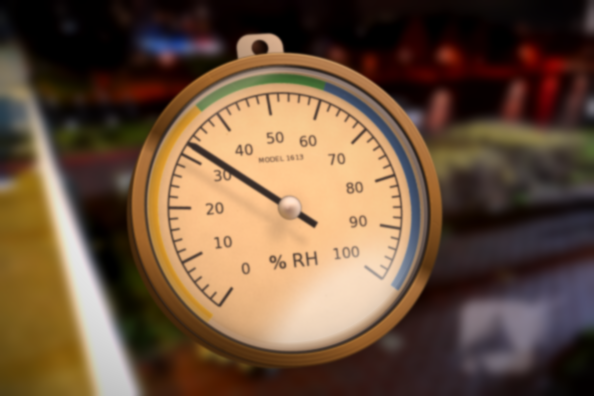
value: 32
